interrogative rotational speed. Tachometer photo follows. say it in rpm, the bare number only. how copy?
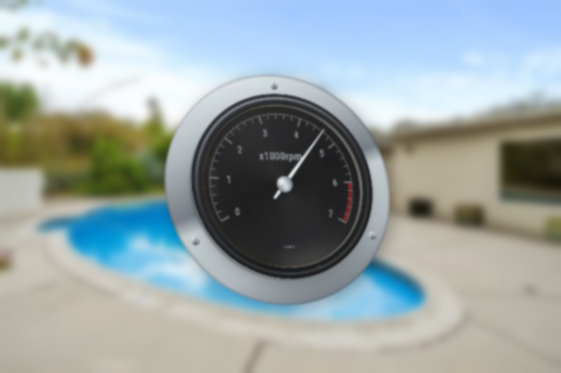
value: 4600
